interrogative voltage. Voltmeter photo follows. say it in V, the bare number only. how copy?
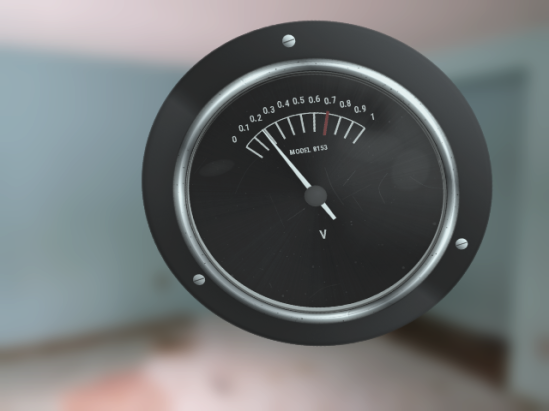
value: 0.2
